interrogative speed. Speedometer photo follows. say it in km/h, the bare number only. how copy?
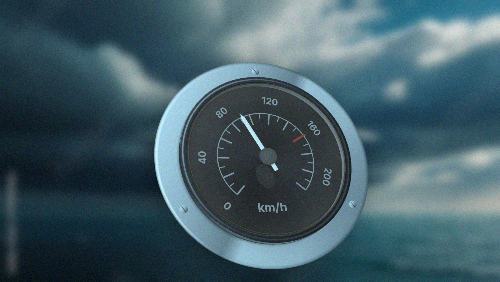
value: 90
